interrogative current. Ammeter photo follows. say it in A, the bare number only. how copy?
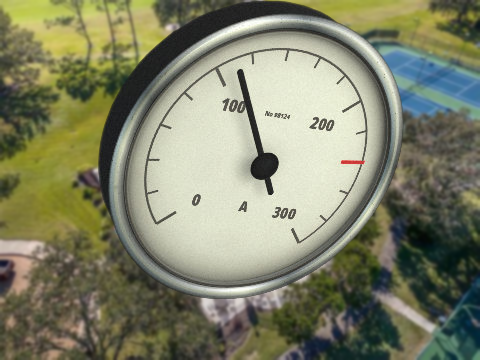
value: 110
